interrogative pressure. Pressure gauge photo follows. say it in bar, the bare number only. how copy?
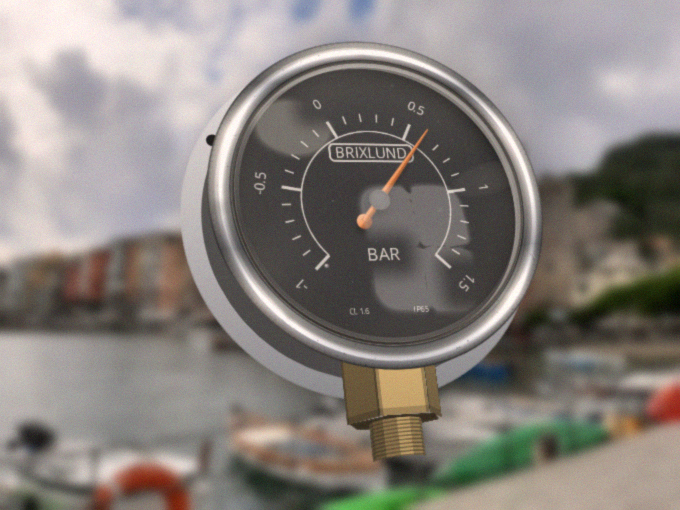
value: 0.6
